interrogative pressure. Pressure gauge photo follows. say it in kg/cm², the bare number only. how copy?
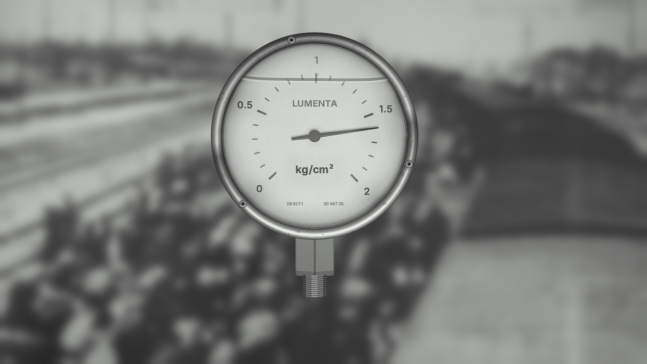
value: 1.6
